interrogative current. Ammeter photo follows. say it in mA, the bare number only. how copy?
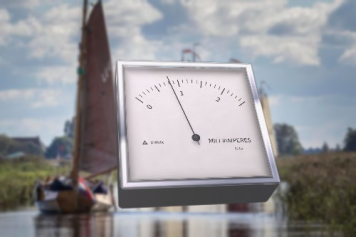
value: 0.8
